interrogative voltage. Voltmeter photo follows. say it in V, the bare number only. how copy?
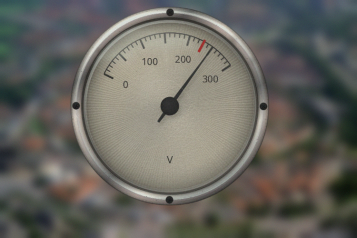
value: 250
